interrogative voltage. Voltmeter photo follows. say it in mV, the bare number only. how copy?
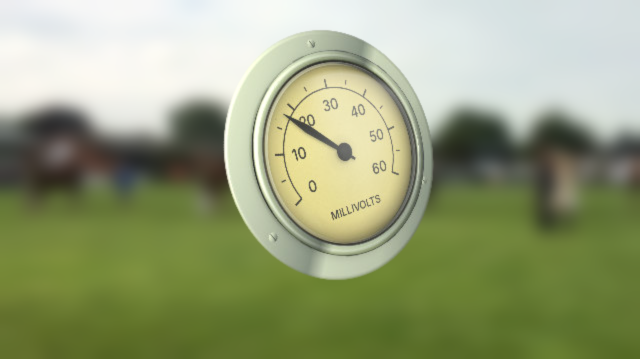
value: 17.5
